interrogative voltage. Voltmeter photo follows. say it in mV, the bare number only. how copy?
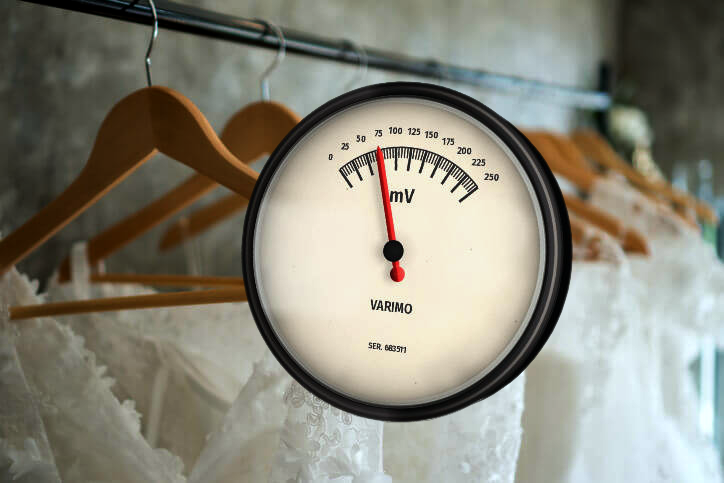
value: 75
